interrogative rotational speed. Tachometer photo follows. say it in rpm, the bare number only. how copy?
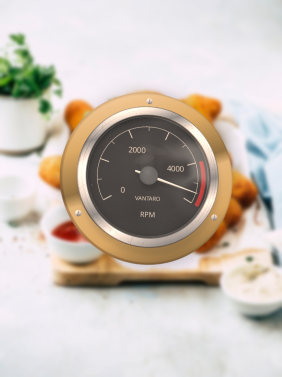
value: 4750
